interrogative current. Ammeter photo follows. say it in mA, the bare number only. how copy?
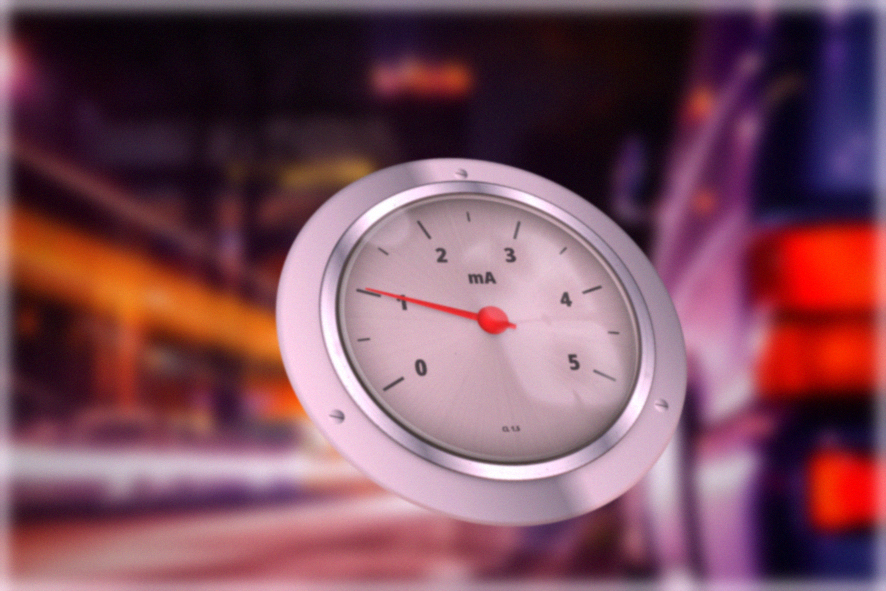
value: 1
